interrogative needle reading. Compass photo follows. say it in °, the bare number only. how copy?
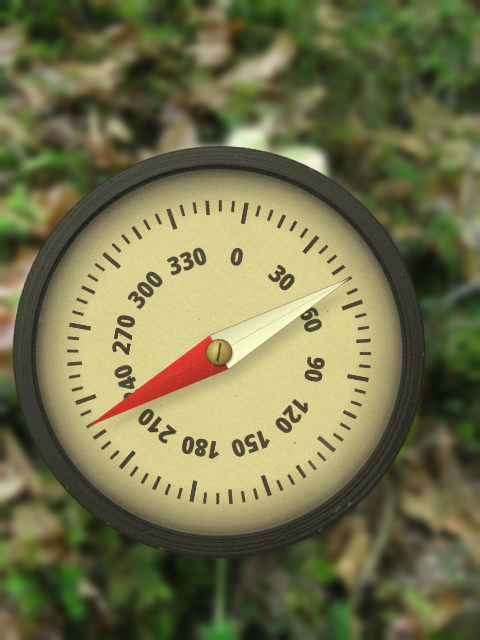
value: 230
